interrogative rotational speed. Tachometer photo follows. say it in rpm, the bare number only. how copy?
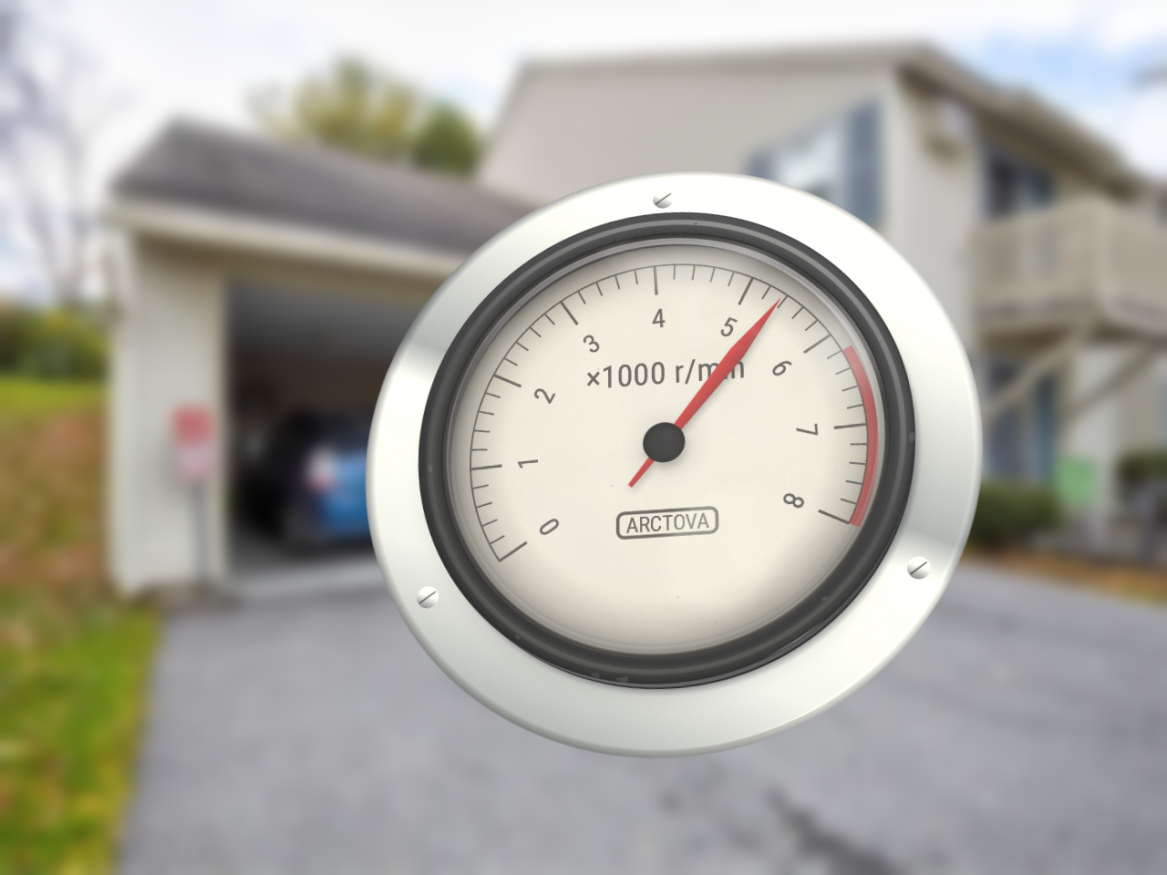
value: 5400
